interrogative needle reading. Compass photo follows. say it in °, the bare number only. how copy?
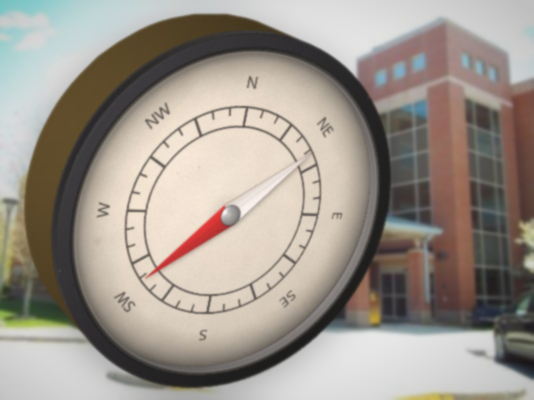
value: 230
